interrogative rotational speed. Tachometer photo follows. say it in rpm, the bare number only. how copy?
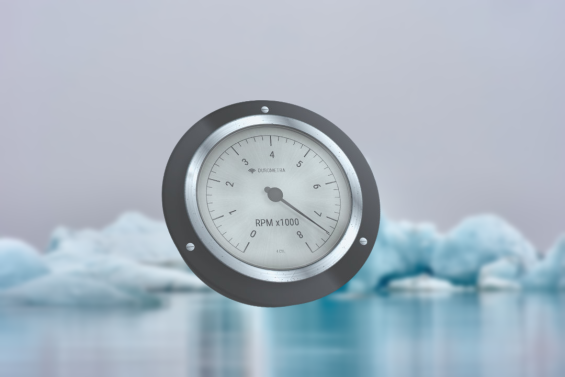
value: 7400
